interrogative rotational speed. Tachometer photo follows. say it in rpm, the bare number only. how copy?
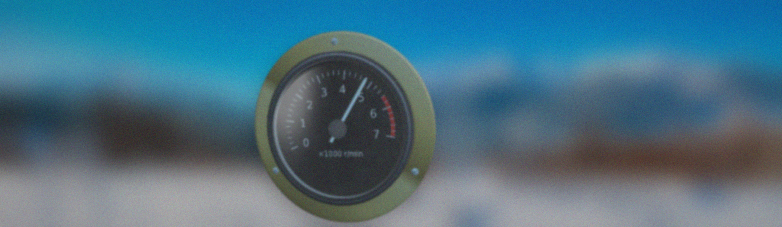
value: 4800
